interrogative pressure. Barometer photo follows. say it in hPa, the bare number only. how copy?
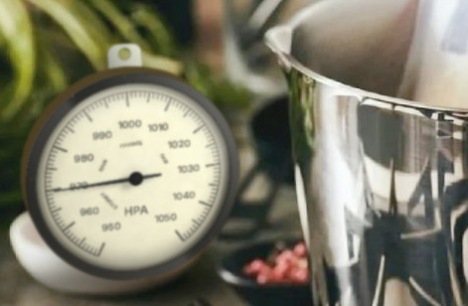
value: 970
